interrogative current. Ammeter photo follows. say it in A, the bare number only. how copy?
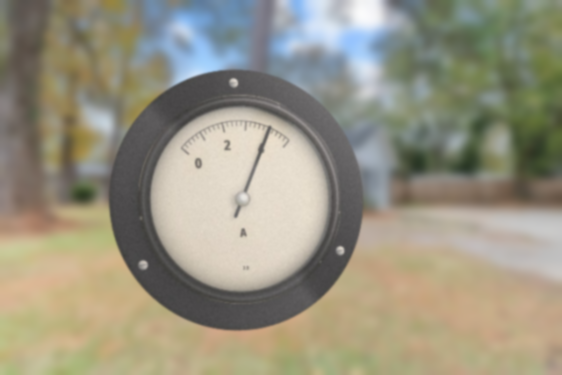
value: 4
